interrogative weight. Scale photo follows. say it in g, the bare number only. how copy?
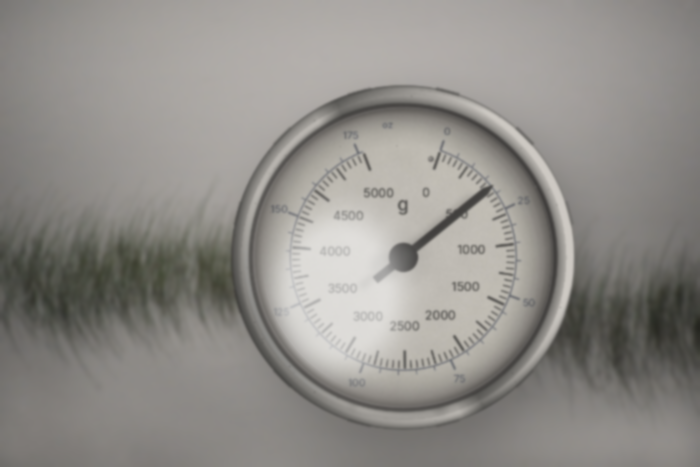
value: 500
